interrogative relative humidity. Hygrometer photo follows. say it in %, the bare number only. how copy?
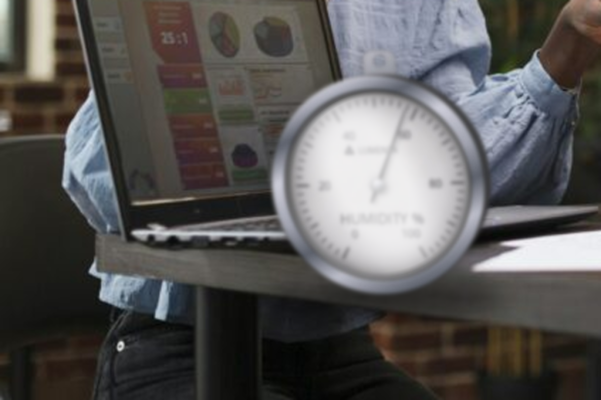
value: 58
